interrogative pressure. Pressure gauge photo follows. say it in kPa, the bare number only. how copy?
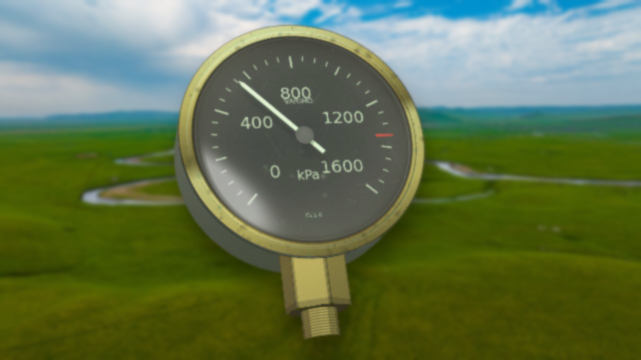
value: 550
